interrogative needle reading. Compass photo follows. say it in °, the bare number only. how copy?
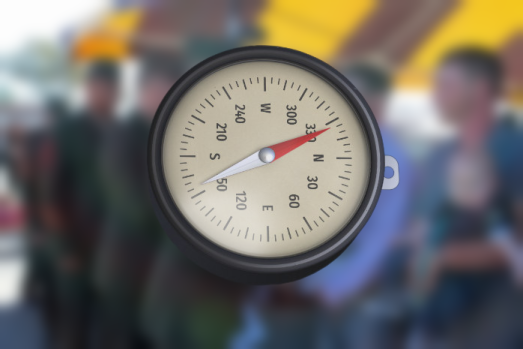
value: 335
